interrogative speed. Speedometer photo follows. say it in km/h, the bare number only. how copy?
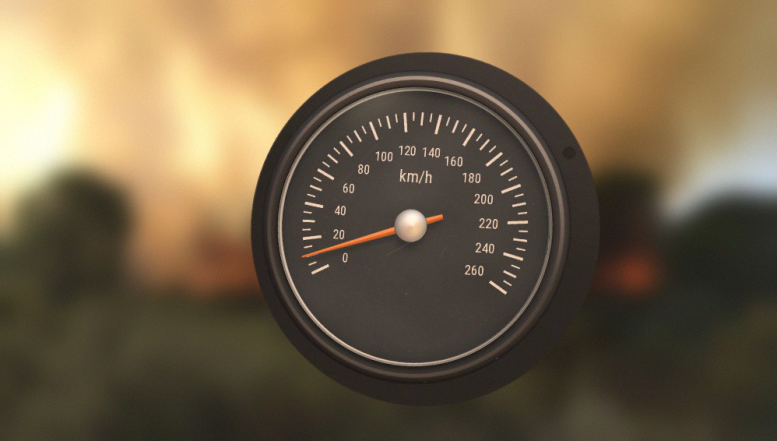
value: 10
